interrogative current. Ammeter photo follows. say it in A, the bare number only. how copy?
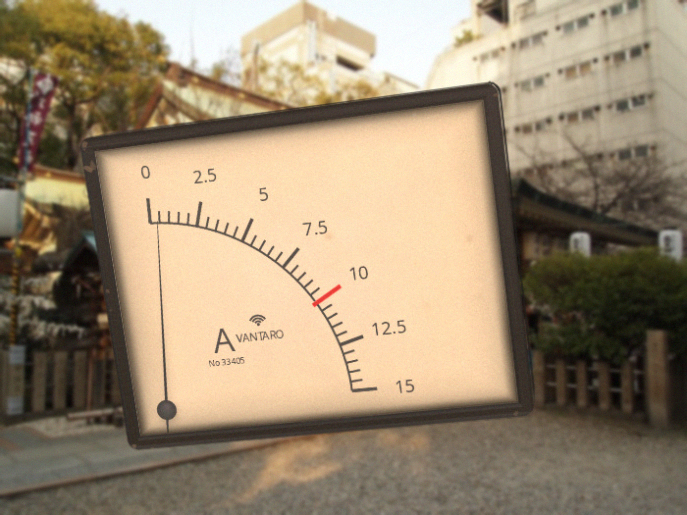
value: 0.5
